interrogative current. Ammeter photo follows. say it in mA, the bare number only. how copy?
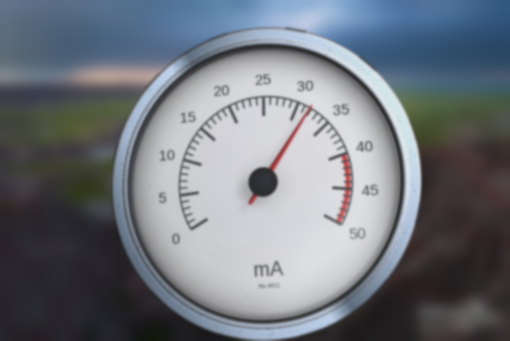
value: 32
